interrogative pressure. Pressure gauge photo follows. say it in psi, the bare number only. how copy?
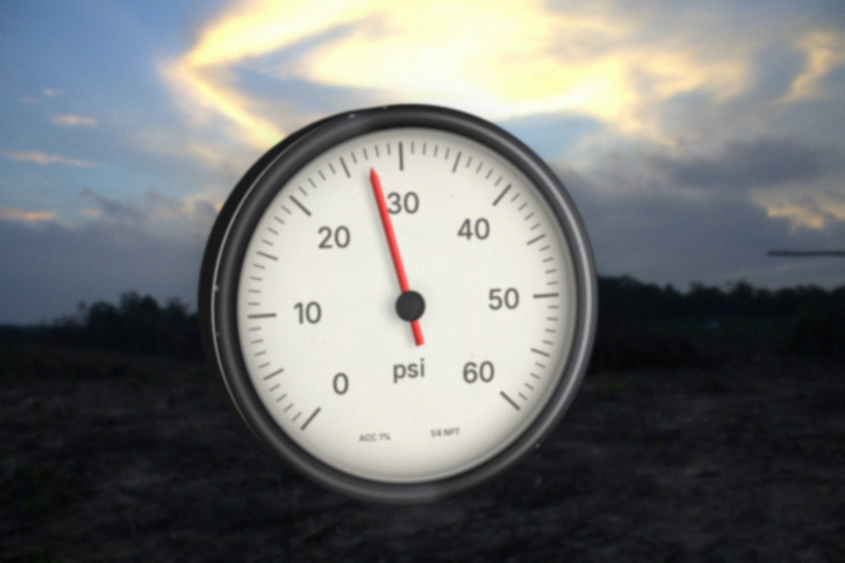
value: 27
